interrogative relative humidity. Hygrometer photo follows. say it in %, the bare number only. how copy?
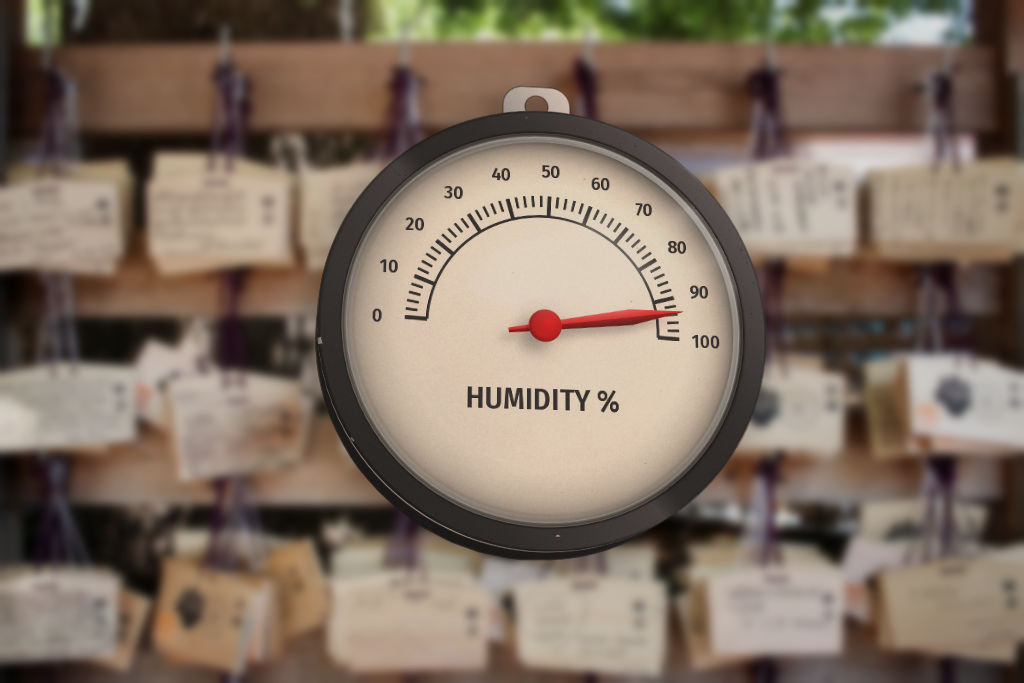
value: 94
